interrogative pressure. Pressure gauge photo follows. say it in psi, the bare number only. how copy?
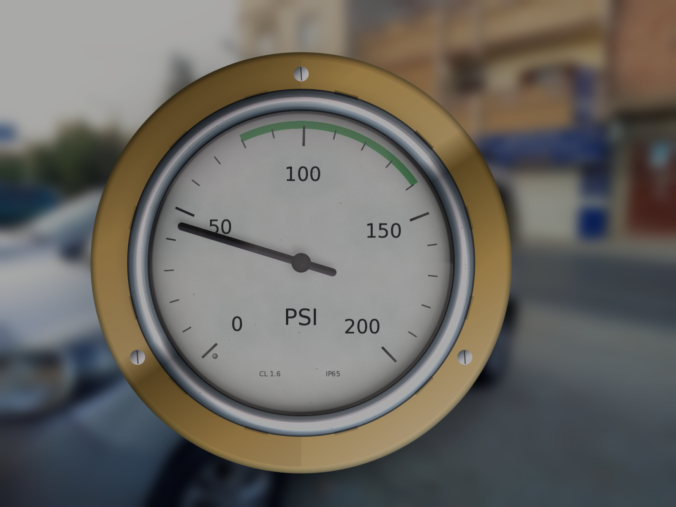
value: 45
